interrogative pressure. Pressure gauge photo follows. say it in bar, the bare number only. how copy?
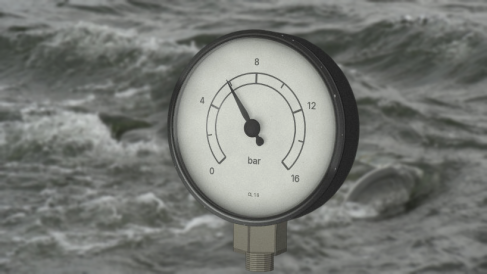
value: 6
